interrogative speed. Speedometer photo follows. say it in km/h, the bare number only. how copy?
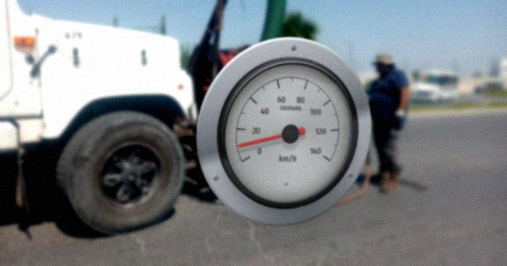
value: 10
